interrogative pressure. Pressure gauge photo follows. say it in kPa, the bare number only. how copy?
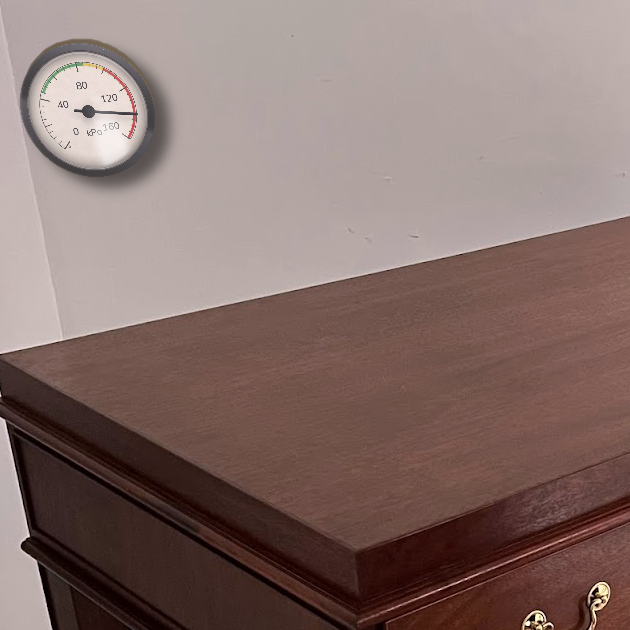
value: 140
